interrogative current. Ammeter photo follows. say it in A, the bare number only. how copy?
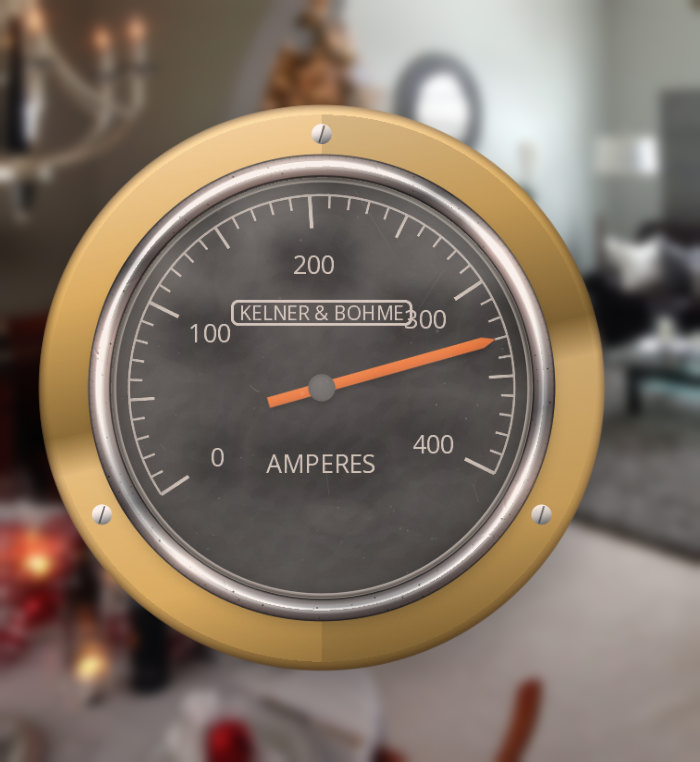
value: 330
